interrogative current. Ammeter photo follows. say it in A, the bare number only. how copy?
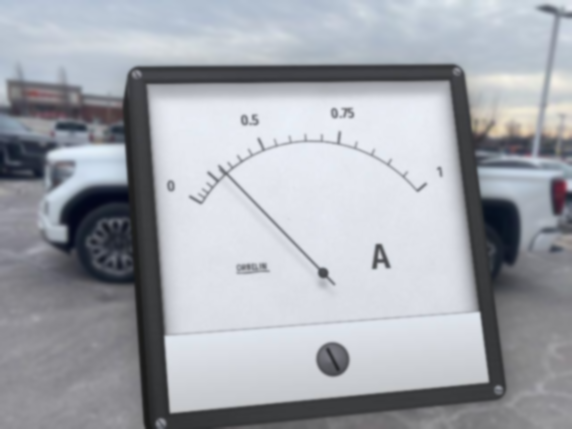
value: 0.3
